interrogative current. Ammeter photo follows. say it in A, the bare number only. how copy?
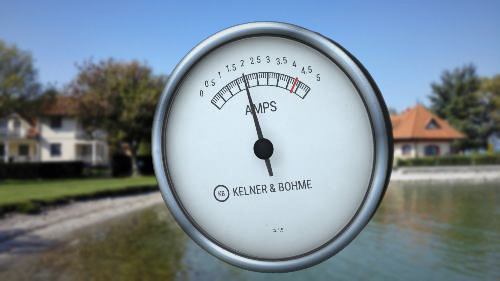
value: 2
